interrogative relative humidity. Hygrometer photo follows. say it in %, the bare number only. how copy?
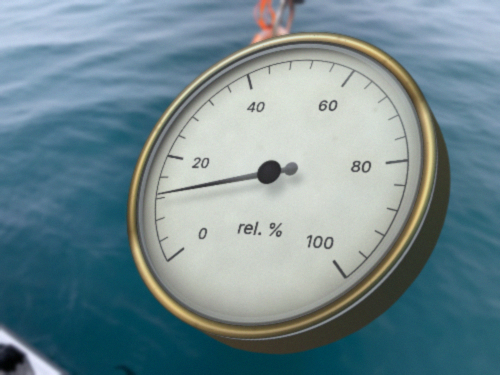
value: 12
